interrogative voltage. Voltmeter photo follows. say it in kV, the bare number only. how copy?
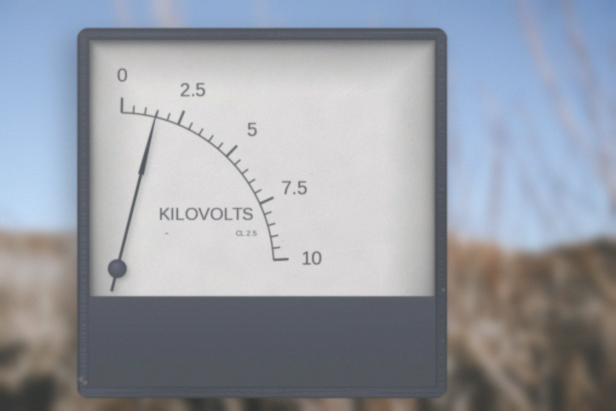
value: 1.5
